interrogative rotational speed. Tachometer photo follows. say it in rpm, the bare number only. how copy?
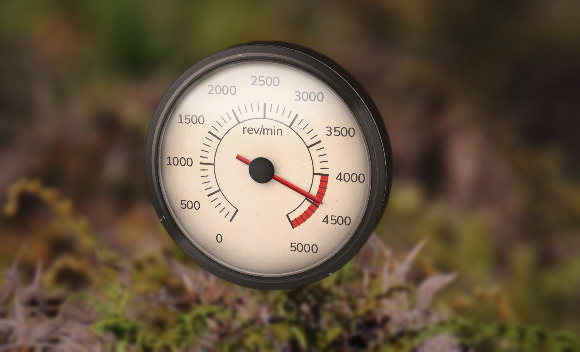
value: 4400
